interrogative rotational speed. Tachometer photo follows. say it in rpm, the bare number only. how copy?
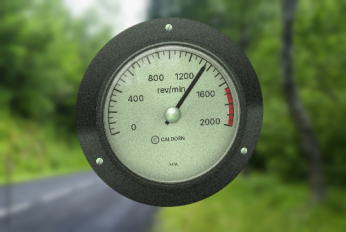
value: 1350
